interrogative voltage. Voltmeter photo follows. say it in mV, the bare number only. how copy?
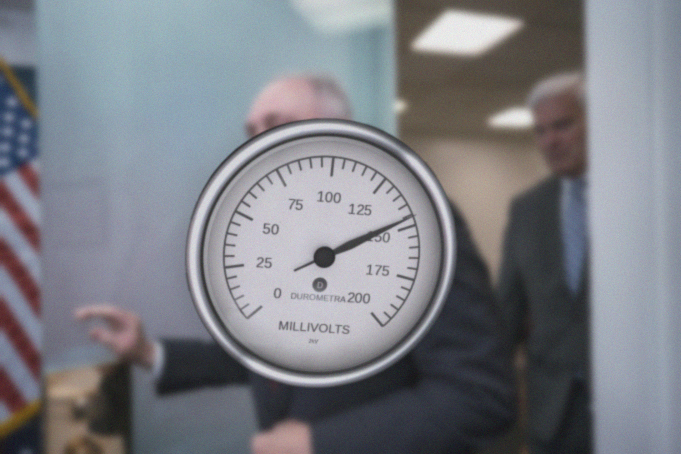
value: 145
